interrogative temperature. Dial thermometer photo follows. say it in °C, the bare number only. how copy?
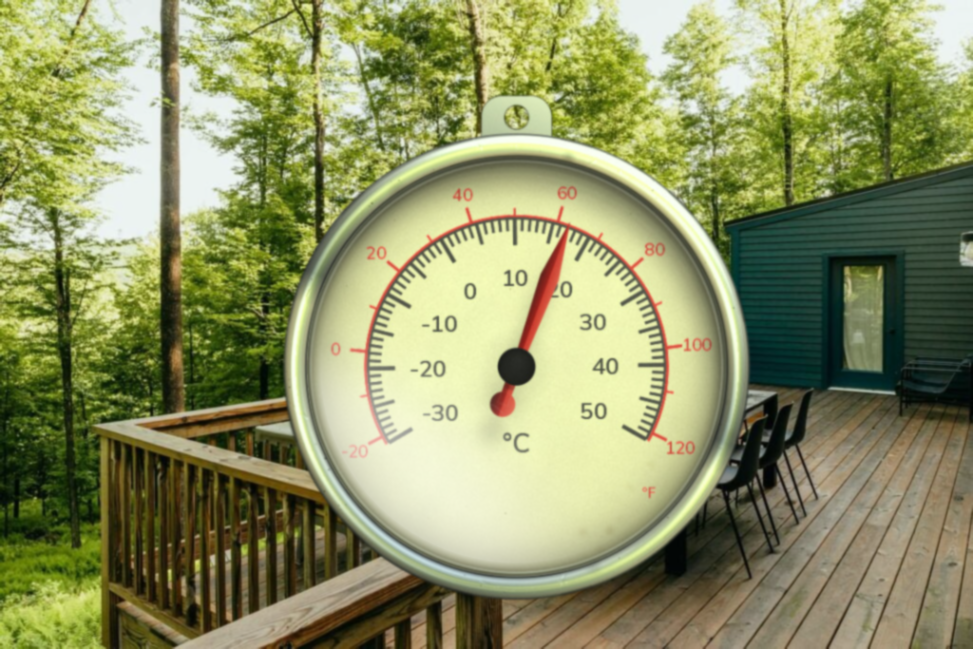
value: 17
